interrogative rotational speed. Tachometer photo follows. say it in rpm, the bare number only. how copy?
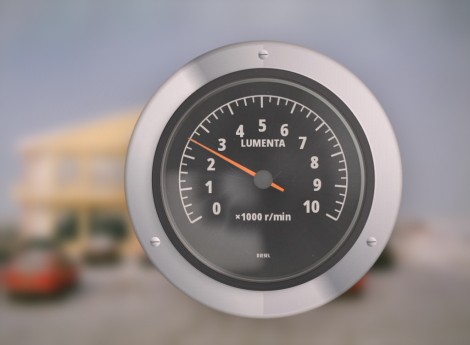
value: 2500
